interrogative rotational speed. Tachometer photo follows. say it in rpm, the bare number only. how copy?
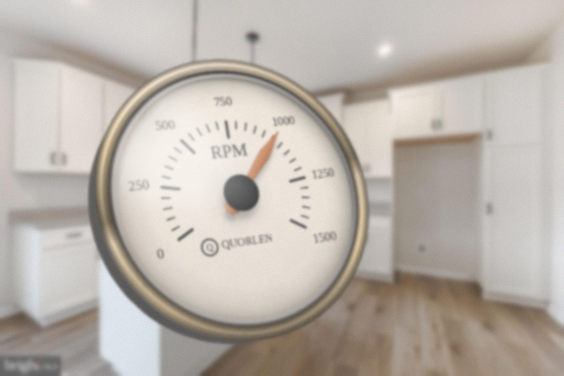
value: 1000
